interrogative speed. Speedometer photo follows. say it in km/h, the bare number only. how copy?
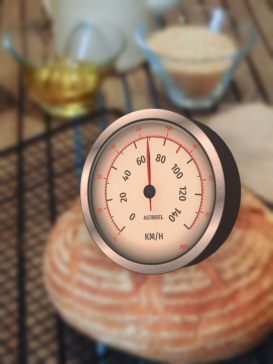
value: 70
